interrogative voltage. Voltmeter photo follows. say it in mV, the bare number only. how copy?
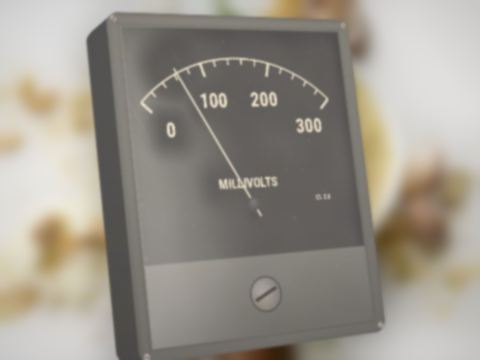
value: 60
